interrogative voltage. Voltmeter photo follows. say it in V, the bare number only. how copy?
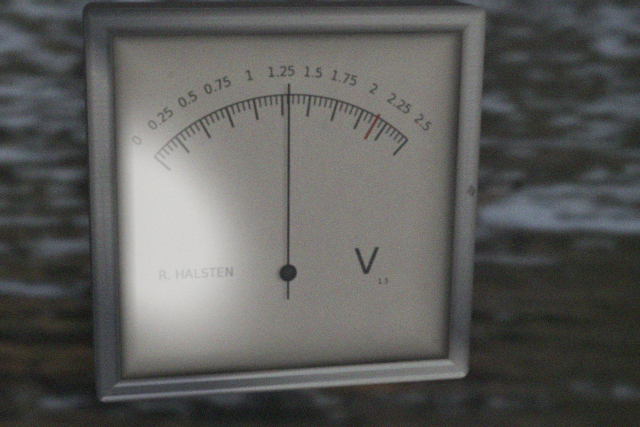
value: 1.3
